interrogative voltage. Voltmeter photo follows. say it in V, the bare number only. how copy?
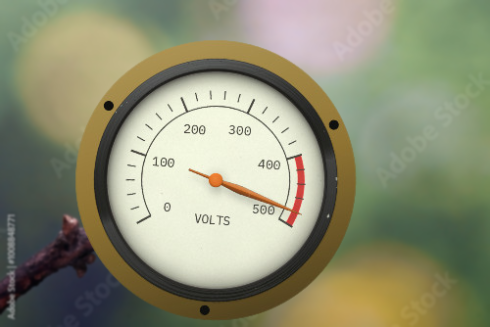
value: 480
